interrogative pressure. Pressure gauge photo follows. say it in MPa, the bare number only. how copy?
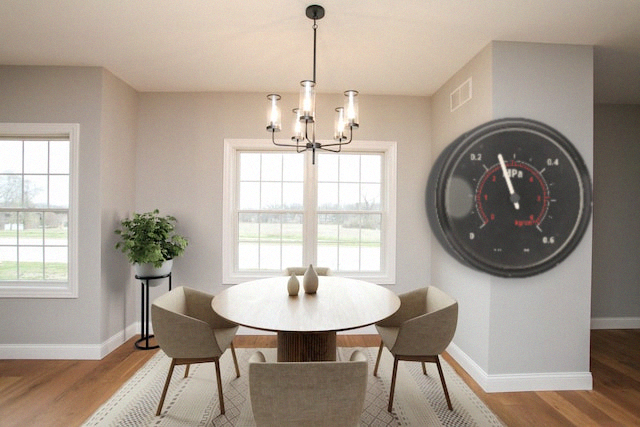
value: 0.25
